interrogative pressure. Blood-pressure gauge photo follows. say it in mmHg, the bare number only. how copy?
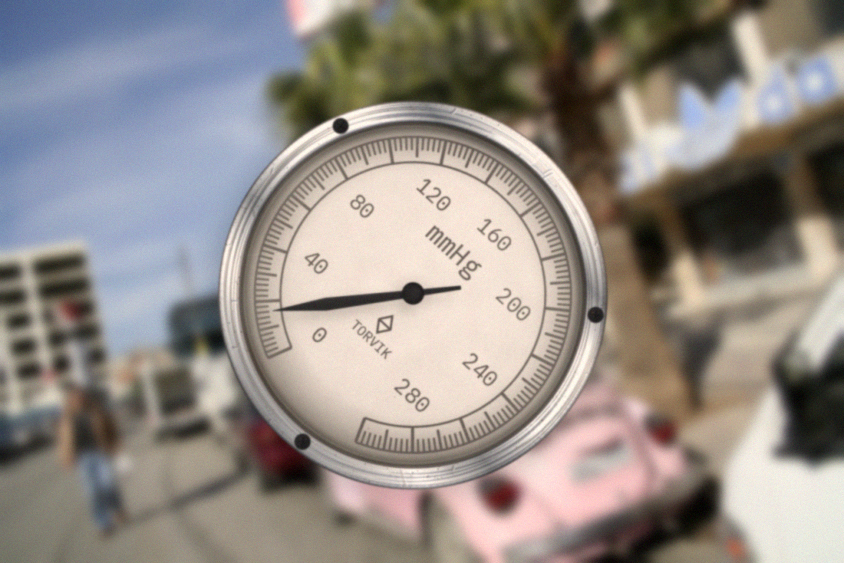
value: 16
